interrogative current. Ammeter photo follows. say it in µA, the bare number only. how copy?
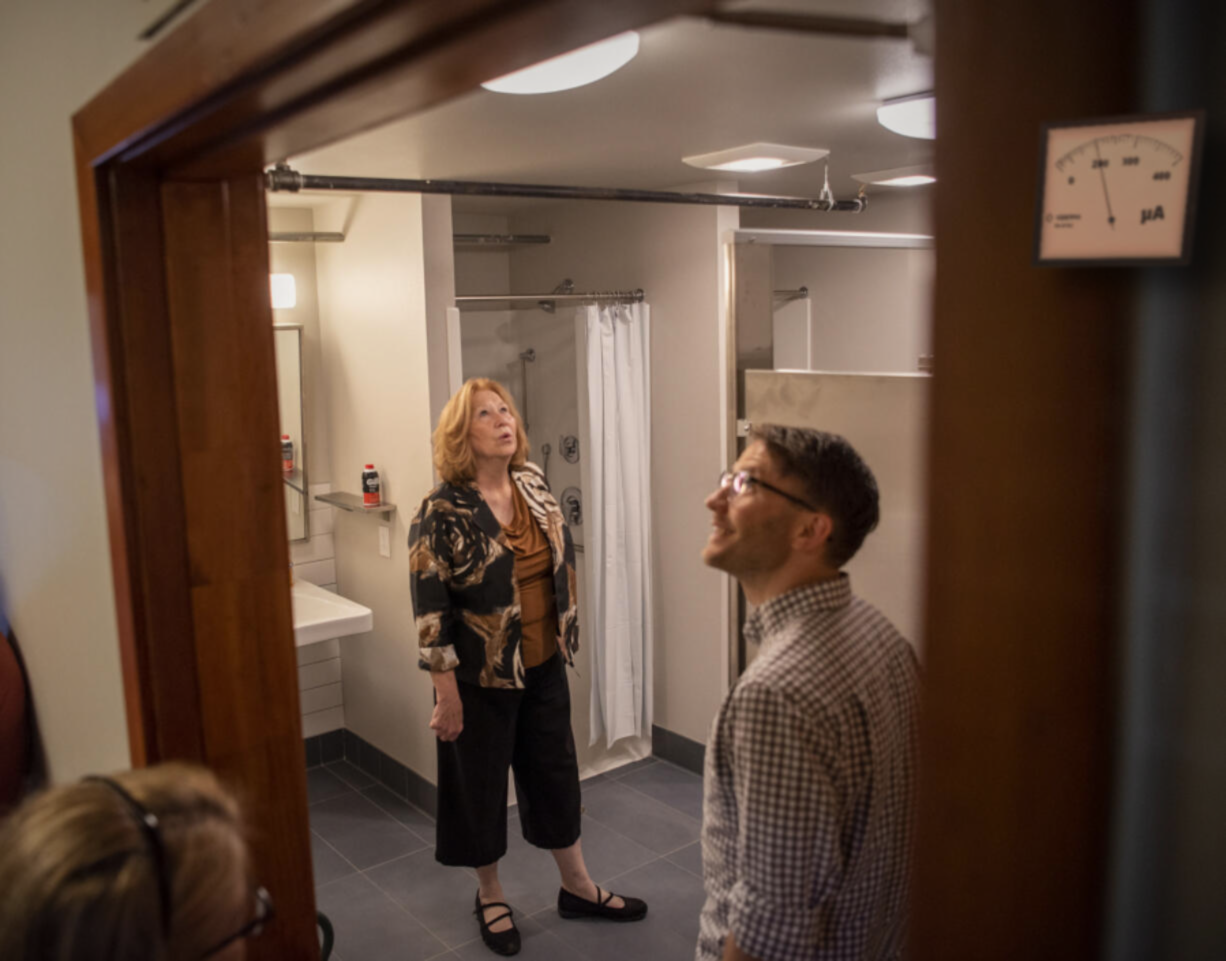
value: 200
